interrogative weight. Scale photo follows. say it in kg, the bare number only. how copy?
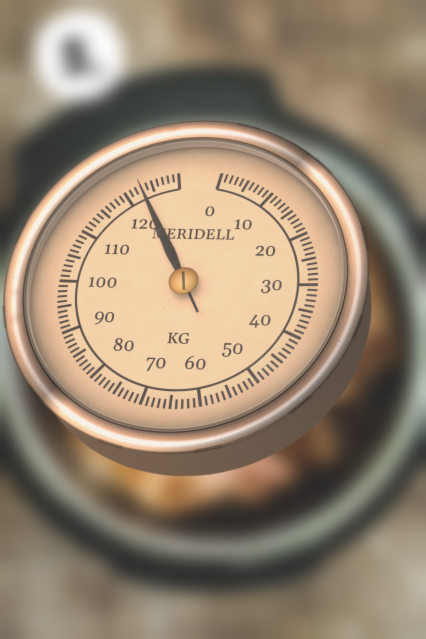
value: 123
